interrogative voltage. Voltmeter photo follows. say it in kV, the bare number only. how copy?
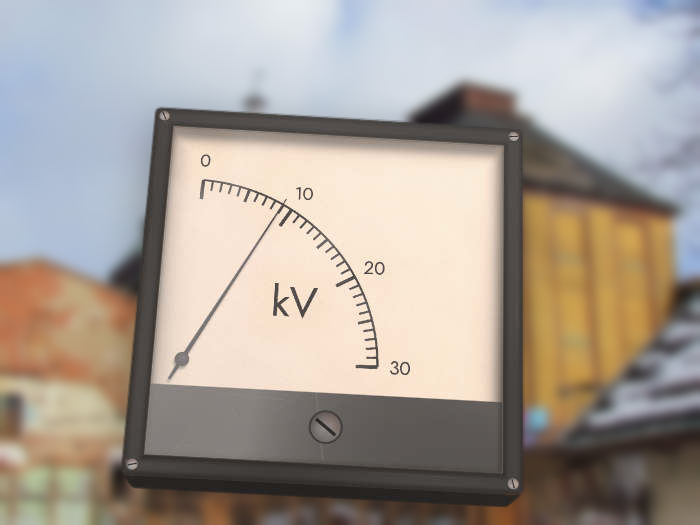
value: 9
